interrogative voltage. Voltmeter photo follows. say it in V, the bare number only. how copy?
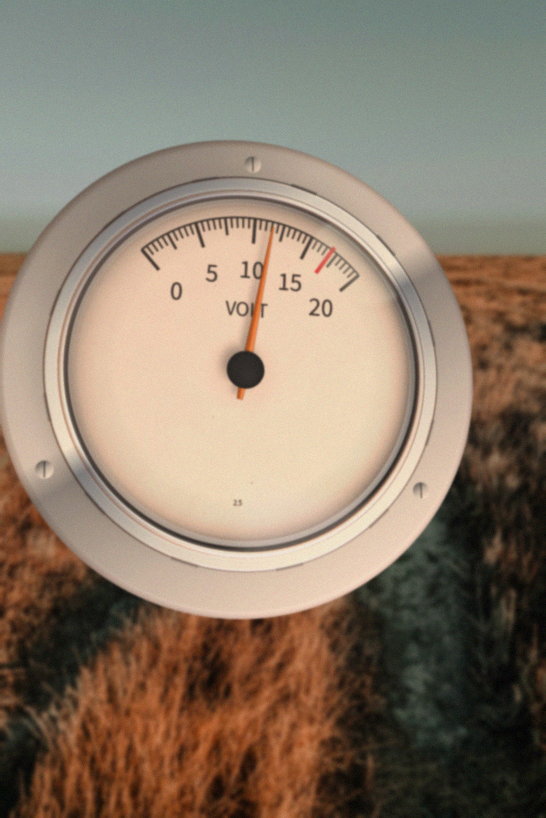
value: 11.5
